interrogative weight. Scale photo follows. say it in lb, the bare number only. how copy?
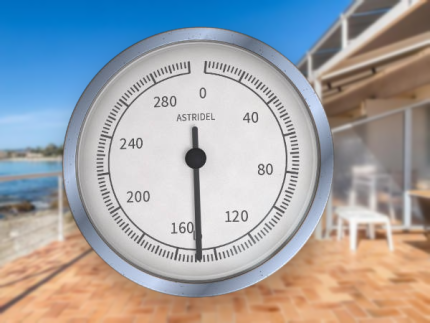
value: 148
